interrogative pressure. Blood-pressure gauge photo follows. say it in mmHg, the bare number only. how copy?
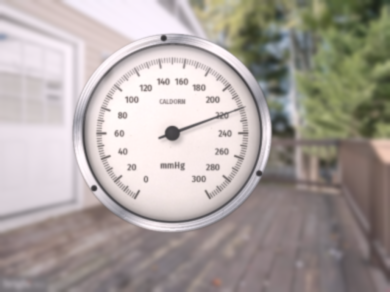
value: 220
